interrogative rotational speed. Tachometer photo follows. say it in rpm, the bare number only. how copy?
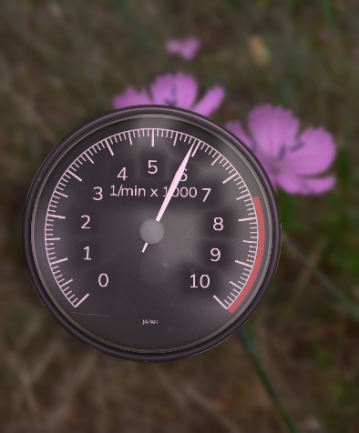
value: 5900
